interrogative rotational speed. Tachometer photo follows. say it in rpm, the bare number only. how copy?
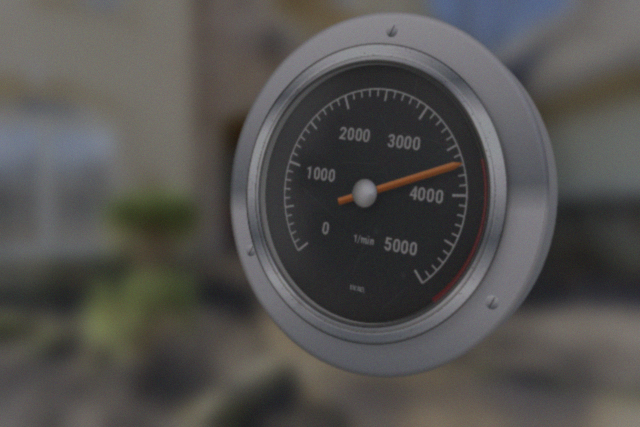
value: 3700
